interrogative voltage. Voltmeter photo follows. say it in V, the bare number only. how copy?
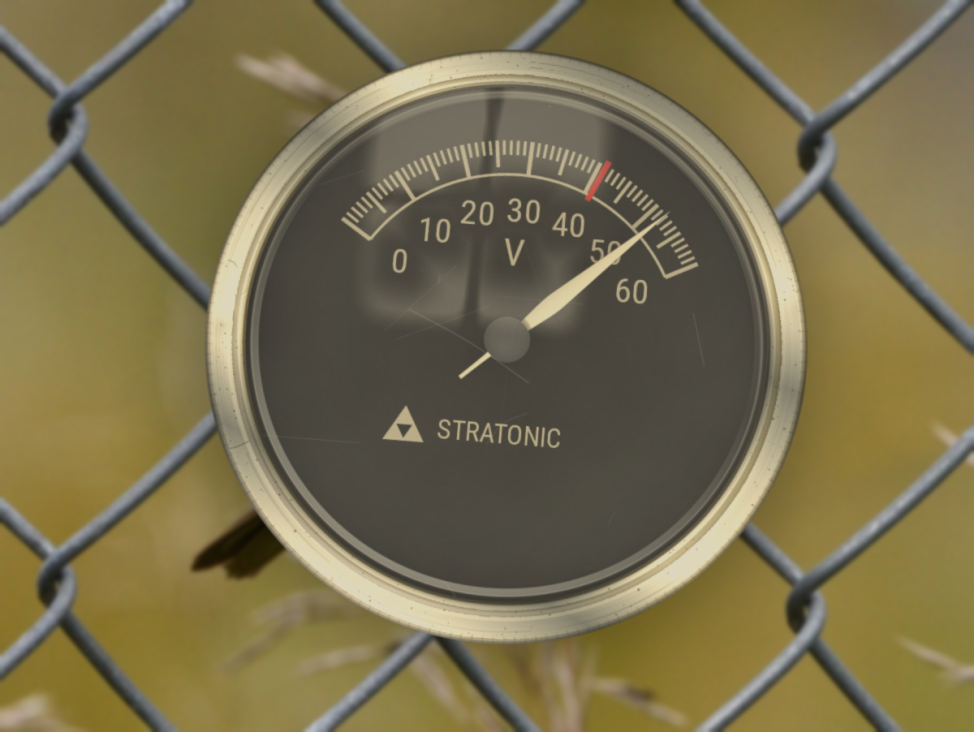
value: 52
